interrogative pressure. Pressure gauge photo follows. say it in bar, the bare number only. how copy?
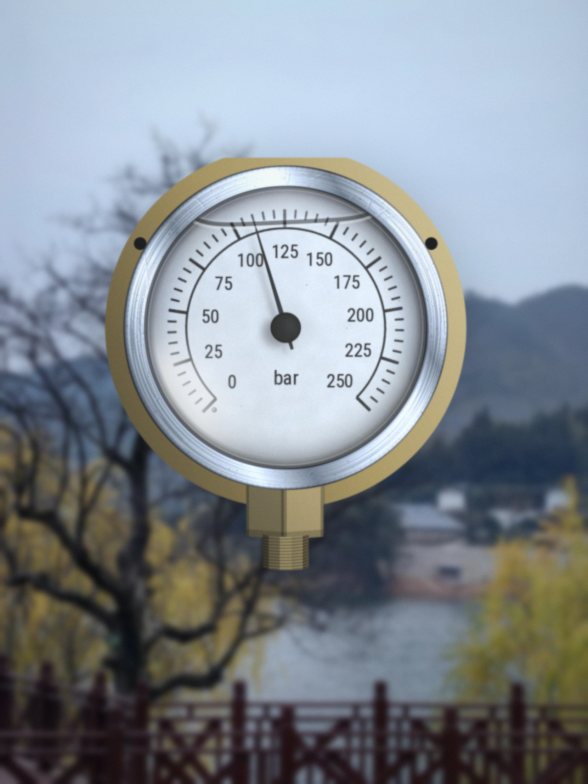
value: 110
